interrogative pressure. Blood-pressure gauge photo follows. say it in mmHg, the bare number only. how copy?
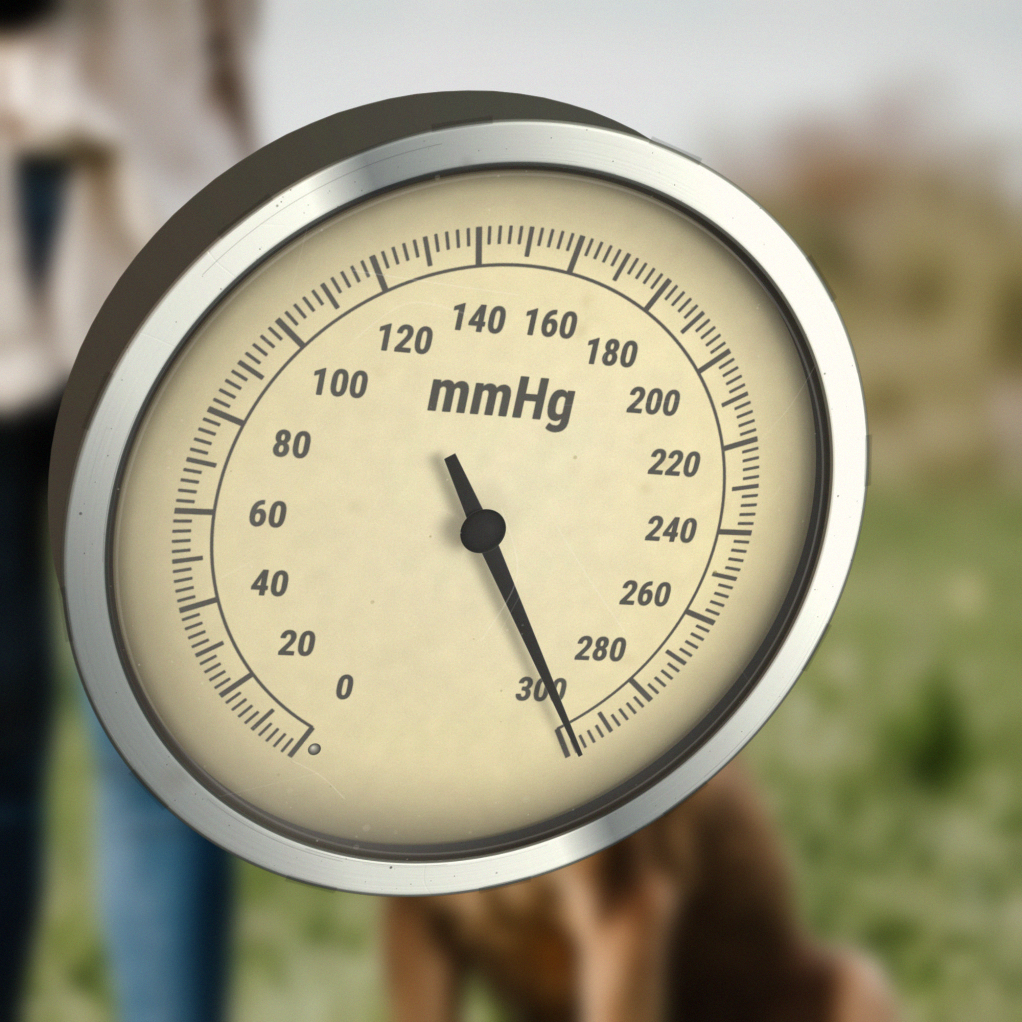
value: 298
